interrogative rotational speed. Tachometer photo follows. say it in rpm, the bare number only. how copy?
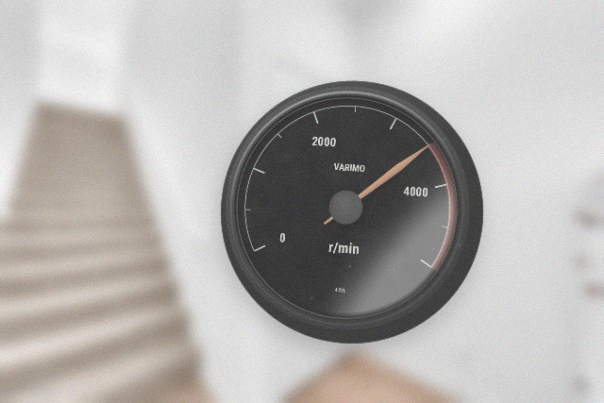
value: 3500
